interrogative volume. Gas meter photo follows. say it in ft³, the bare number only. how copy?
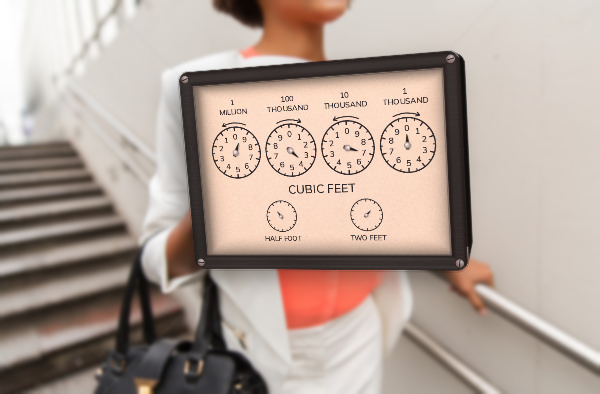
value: 937000
